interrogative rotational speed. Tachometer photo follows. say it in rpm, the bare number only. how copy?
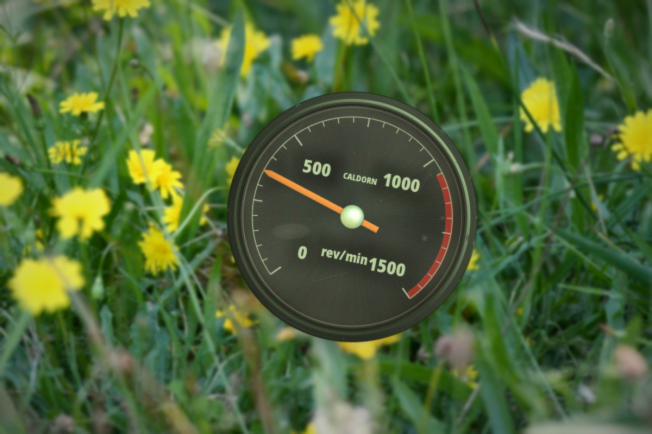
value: 350
